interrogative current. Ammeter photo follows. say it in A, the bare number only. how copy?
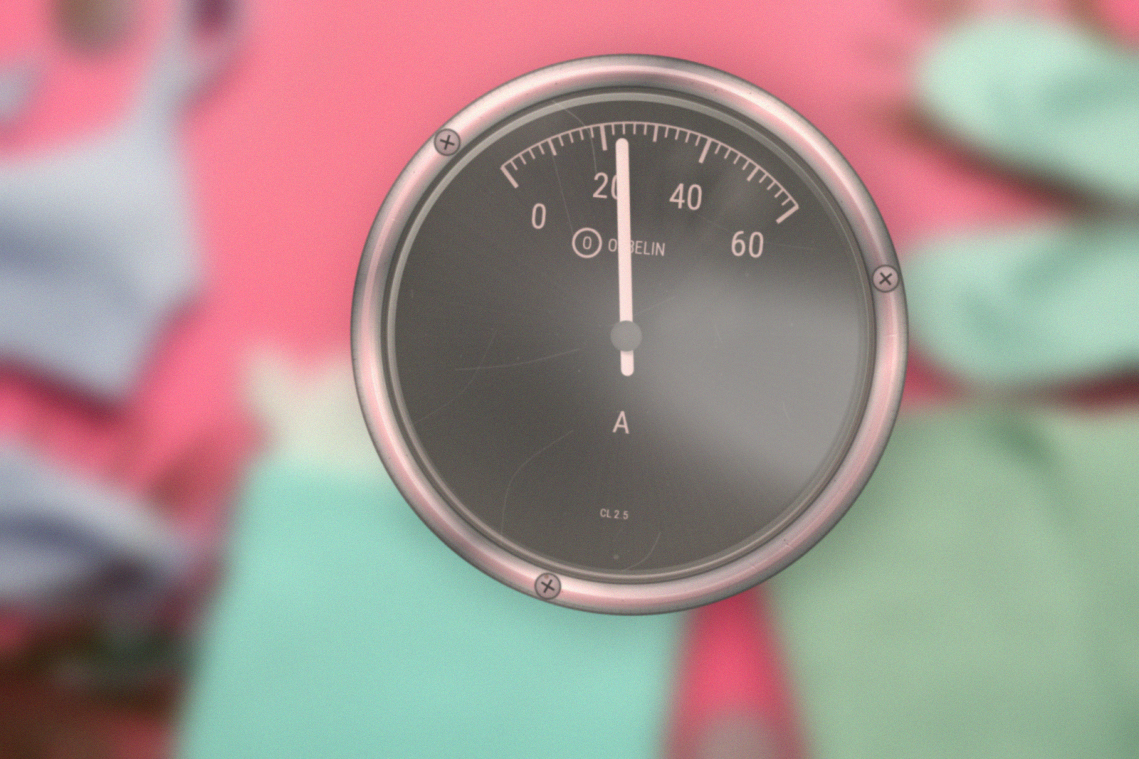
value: 24
